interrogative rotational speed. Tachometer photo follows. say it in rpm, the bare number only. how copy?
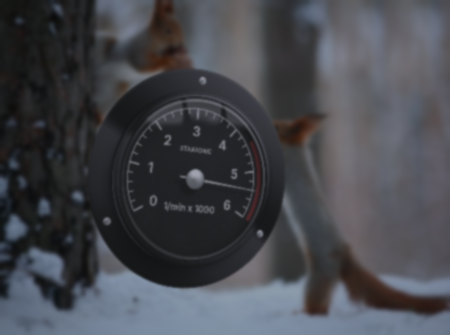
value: 5400
